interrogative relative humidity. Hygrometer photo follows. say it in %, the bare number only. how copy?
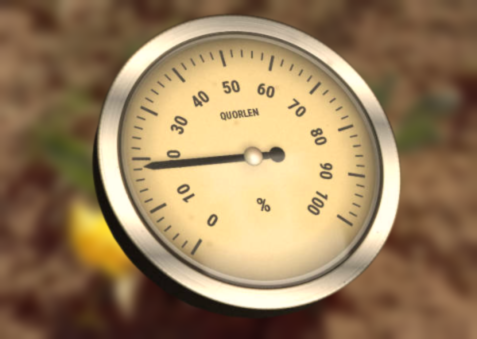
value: 18
